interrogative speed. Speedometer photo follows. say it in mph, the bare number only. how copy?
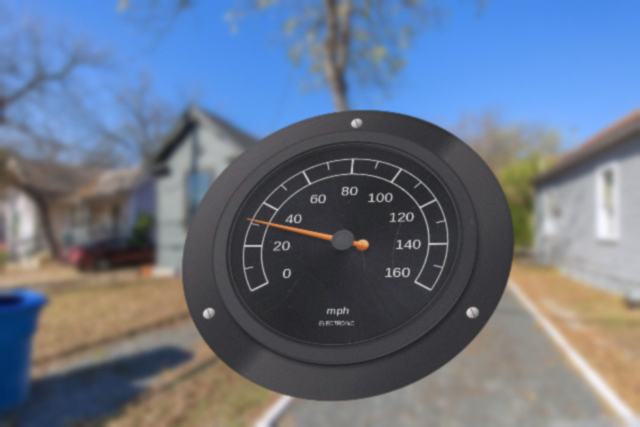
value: 30
